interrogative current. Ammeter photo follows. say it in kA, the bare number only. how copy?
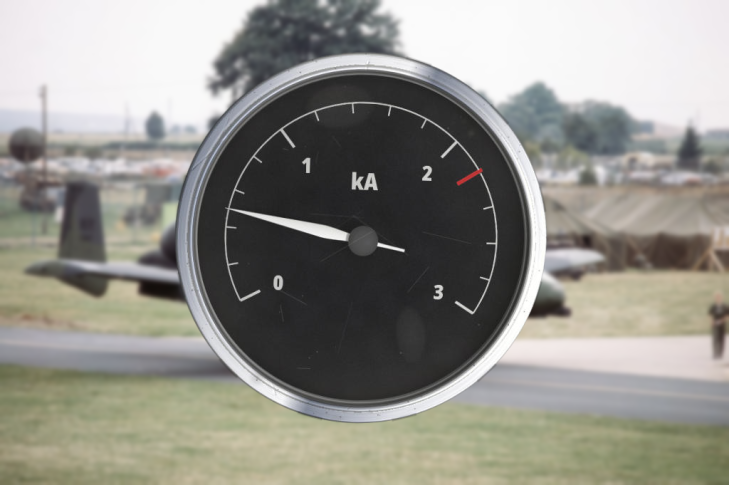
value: 0.5
